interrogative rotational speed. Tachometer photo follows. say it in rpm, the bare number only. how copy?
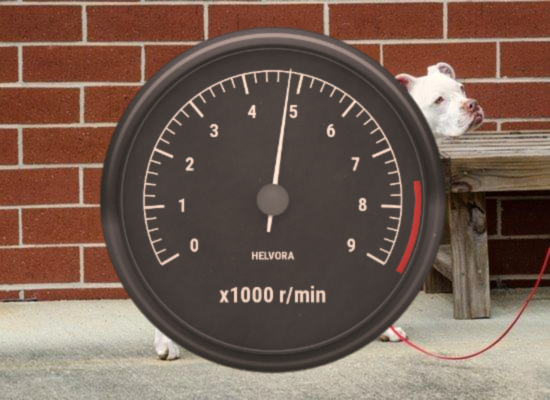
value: 4800
